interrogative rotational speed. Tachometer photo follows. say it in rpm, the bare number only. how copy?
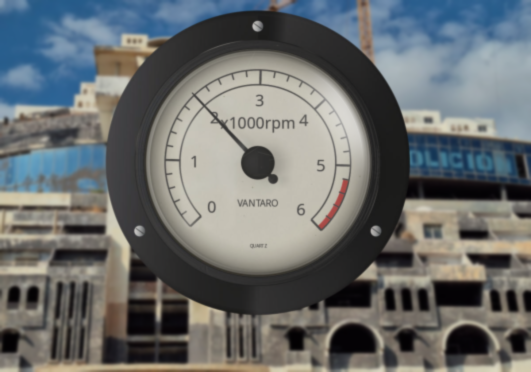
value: 2000
